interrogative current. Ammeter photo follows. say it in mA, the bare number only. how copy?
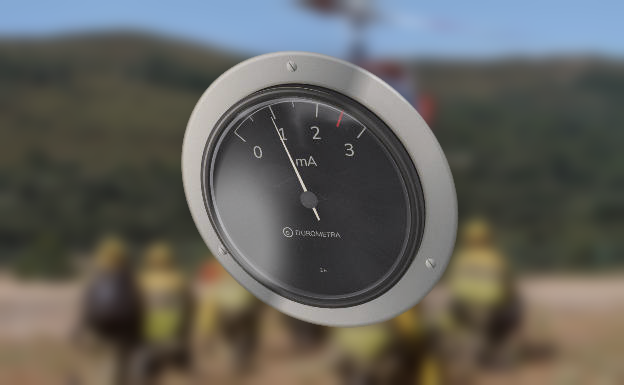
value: 1
